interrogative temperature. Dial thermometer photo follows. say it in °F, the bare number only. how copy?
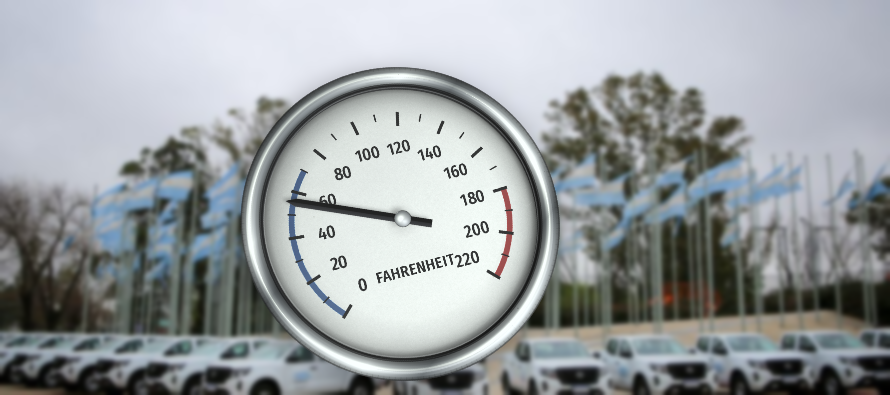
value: 55
